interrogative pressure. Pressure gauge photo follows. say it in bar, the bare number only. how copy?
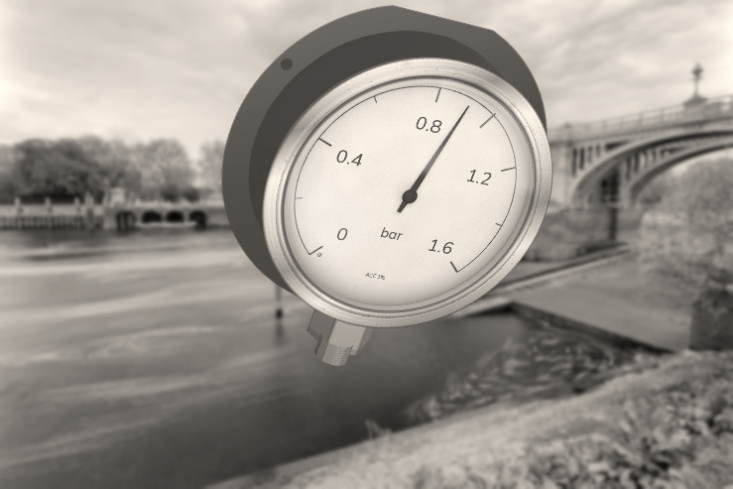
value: 0.9
